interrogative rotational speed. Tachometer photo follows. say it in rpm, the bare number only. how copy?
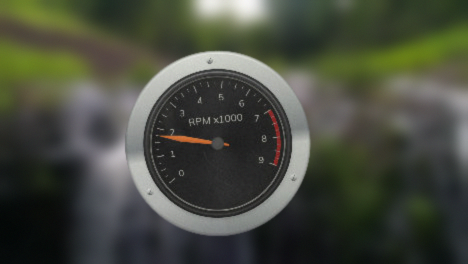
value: 1750
